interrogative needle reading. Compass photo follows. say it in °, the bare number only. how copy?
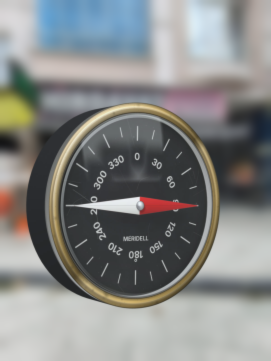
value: 90
